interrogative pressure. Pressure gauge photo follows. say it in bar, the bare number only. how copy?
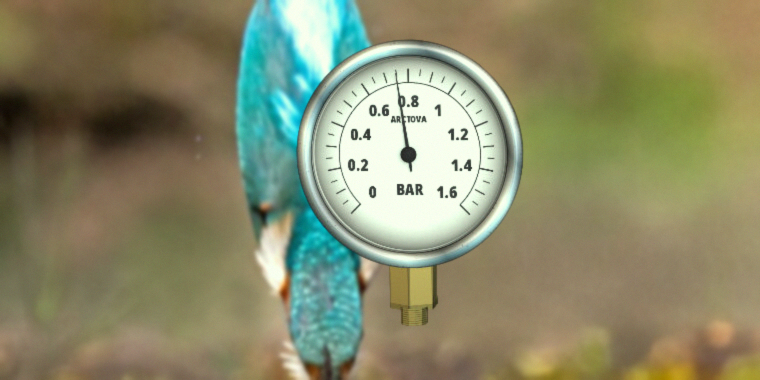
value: 0.75
